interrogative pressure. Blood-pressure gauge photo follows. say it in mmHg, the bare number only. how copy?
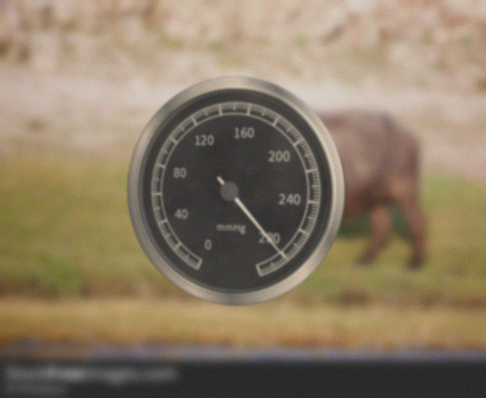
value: 280
